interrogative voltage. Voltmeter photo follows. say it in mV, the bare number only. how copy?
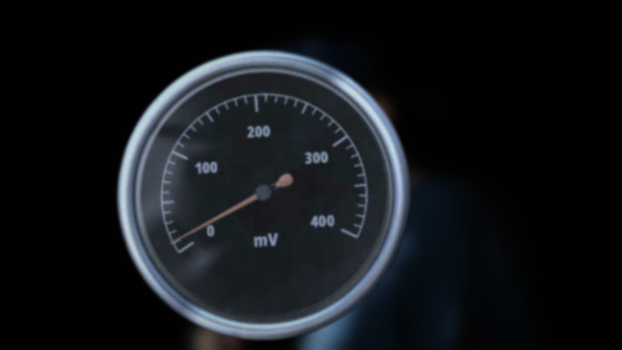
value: 10
